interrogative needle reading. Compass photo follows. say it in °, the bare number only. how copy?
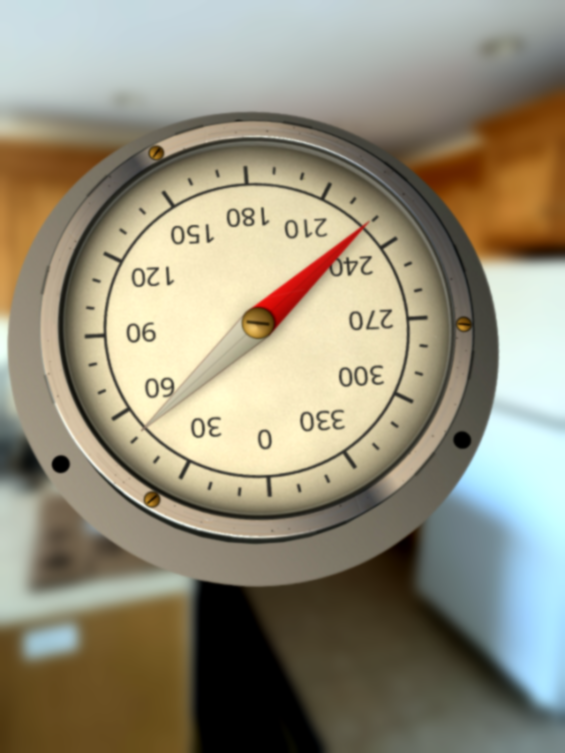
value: 230
